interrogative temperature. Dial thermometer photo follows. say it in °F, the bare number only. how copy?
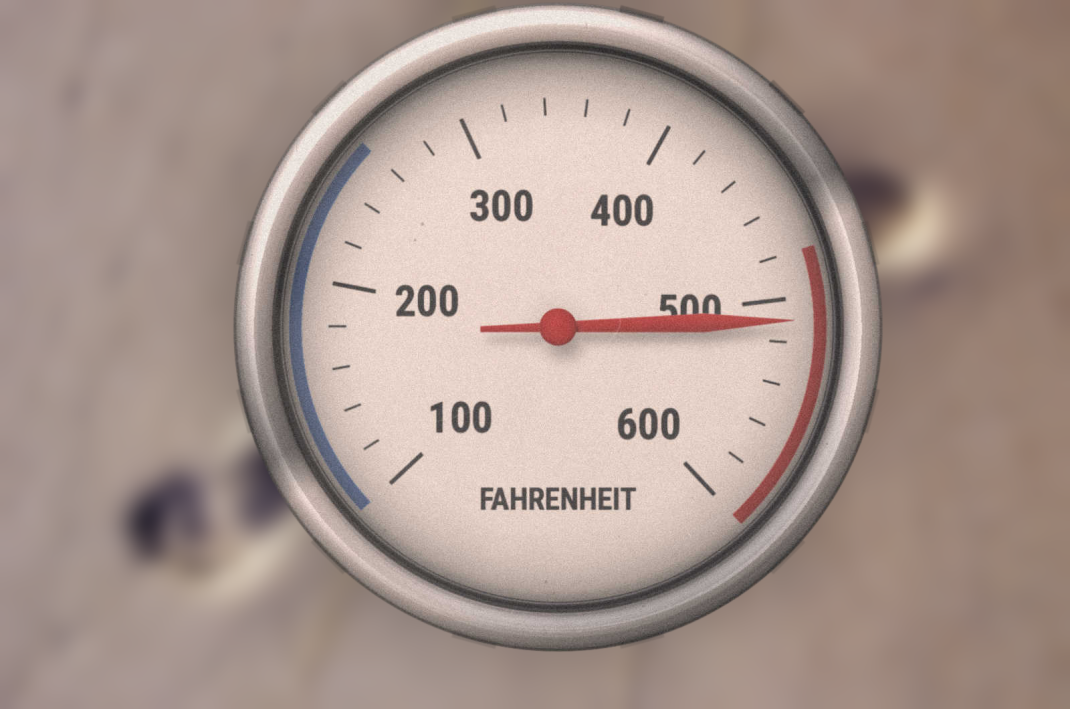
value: 510
